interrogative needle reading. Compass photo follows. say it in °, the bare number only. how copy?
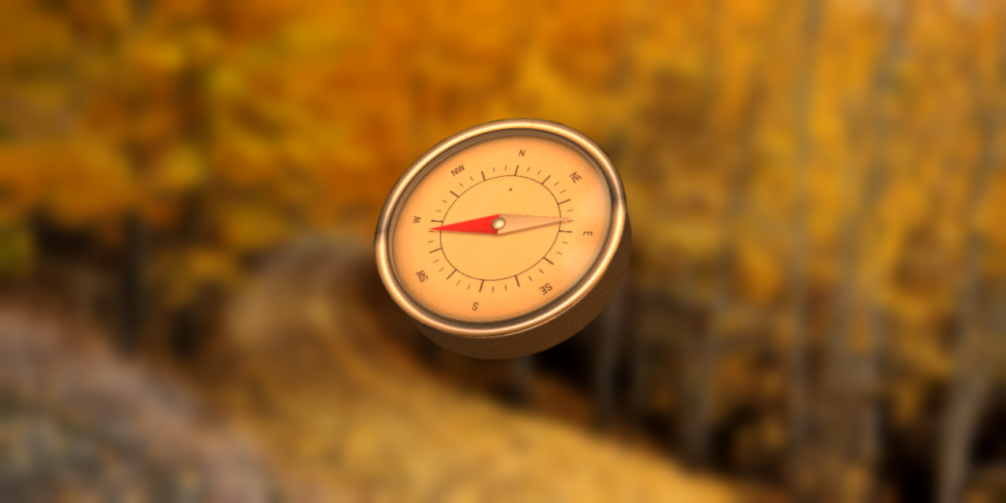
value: 260
